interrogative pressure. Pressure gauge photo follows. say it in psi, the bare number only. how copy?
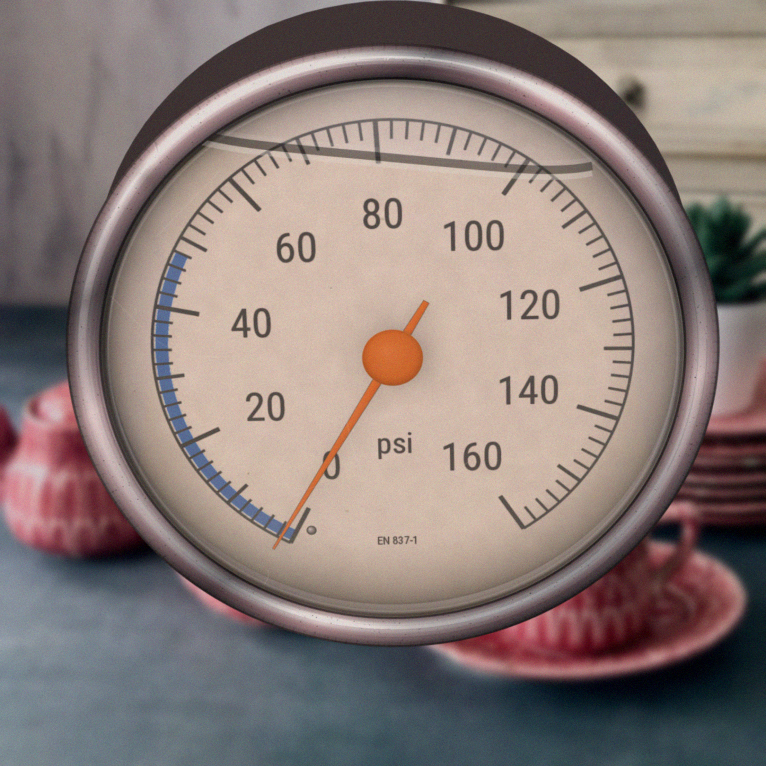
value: 2
